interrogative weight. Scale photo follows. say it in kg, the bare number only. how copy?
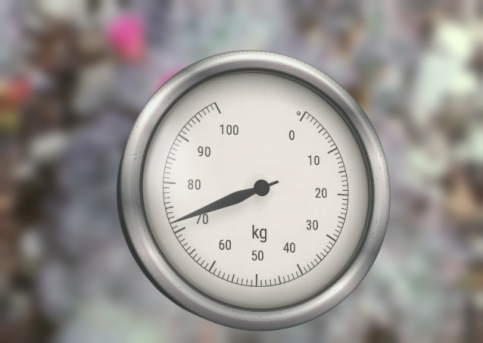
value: 72
